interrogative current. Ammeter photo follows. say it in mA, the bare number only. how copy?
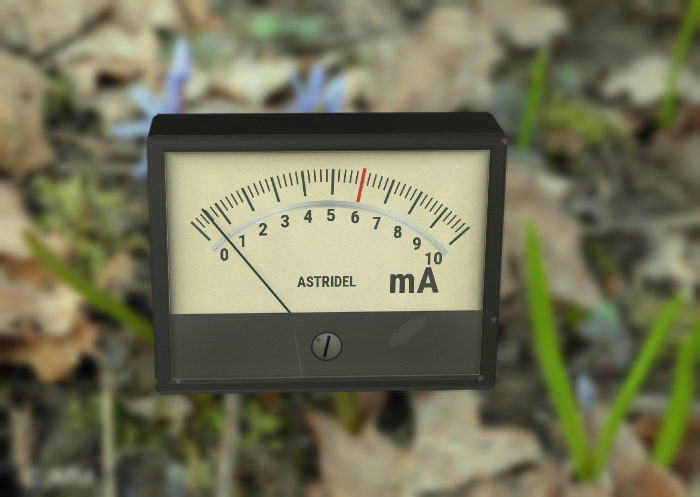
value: 0.6
